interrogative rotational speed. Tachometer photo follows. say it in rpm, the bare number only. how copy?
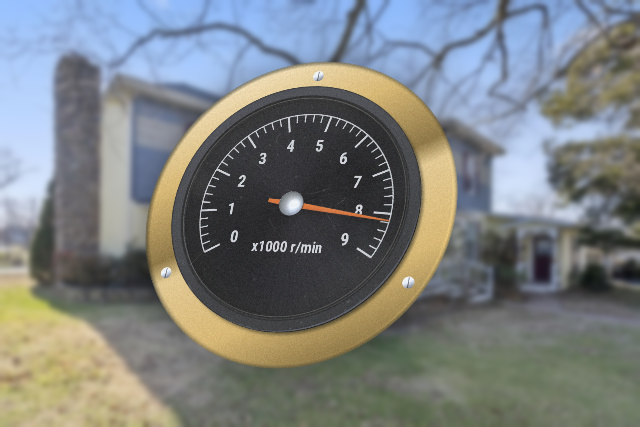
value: 8200
